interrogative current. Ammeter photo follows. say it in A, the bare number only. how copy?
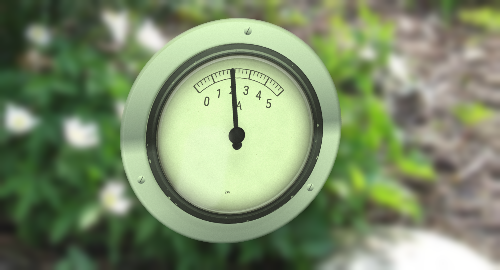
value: 2
